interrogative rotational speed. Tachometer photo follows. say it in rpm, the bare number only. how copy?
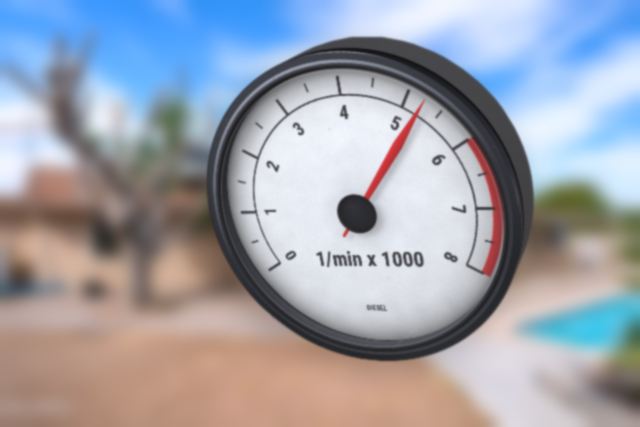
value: 5250
